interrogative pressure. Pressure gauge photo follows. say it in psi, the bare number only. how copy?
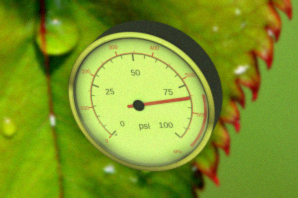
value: 80
